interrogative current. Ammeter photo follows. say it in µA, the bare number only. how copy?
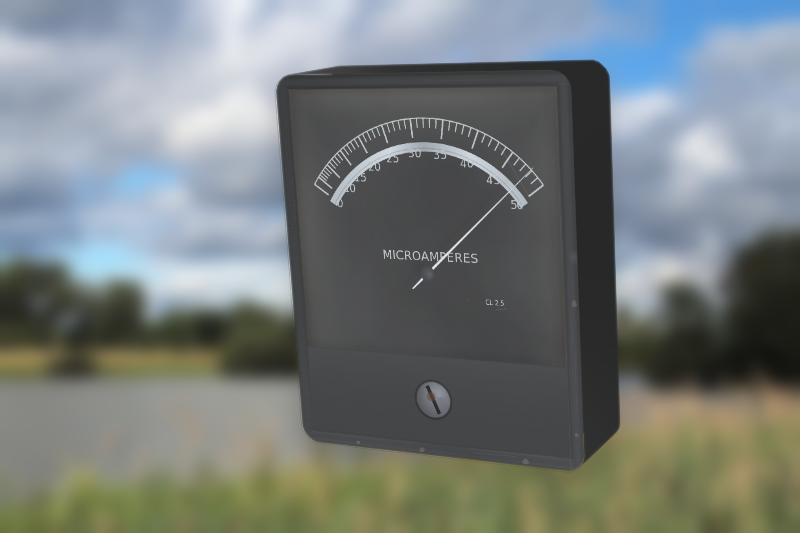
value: 48
